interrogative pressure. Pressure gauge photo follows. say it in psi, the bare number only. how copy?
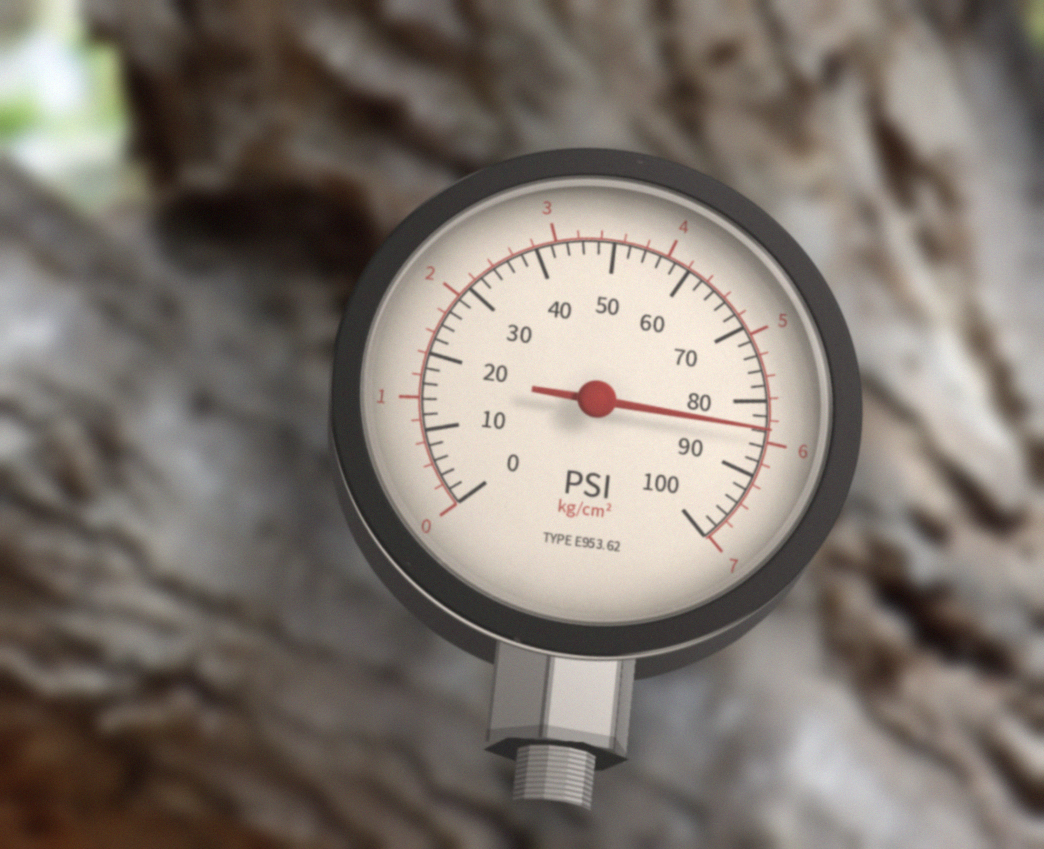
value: 84
